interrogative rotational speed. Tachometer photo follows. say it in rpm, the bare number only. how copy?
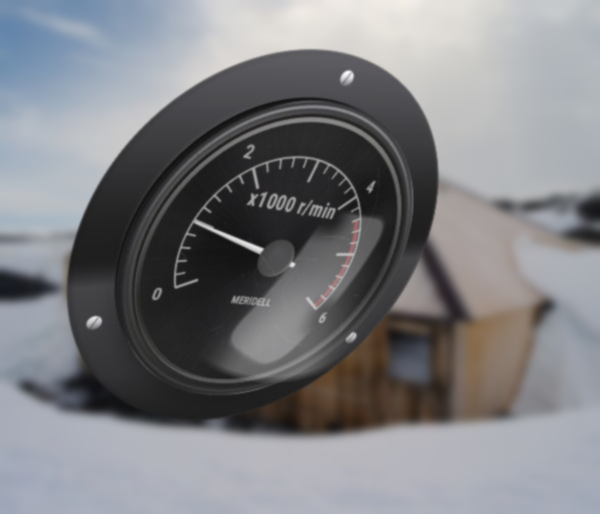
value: 1000
